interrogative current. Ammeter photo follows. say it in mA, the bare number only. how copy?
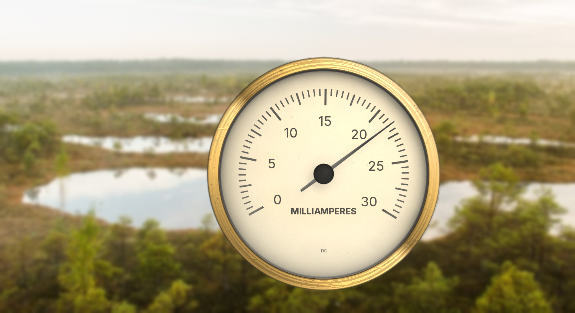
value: 21.5
